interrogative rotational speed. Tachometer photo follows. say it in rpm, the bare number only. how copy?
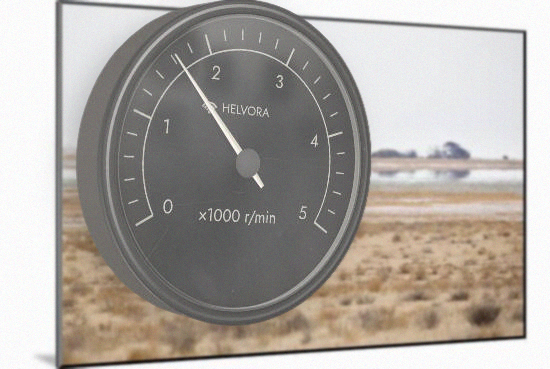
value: 1600
